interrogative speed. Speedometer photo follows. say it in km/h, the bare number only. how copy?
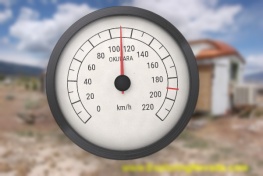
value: 110
